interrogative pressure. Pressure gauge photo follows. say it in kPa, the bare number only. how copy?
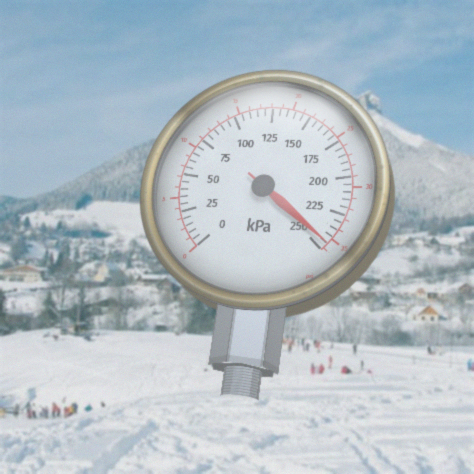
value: 245
